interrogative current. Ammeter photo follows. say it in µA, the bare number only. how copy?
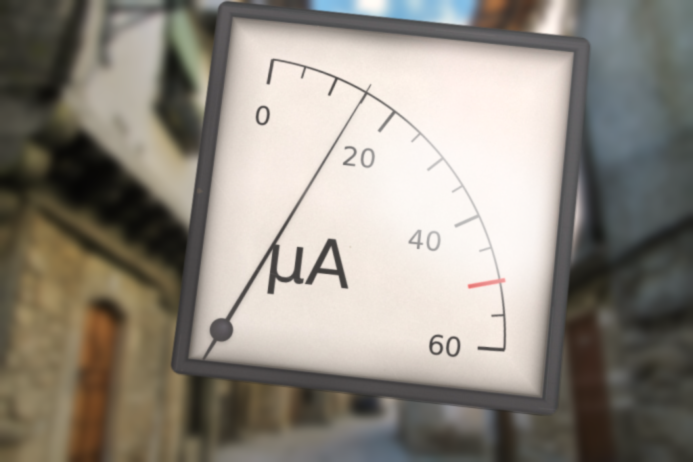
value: 15
